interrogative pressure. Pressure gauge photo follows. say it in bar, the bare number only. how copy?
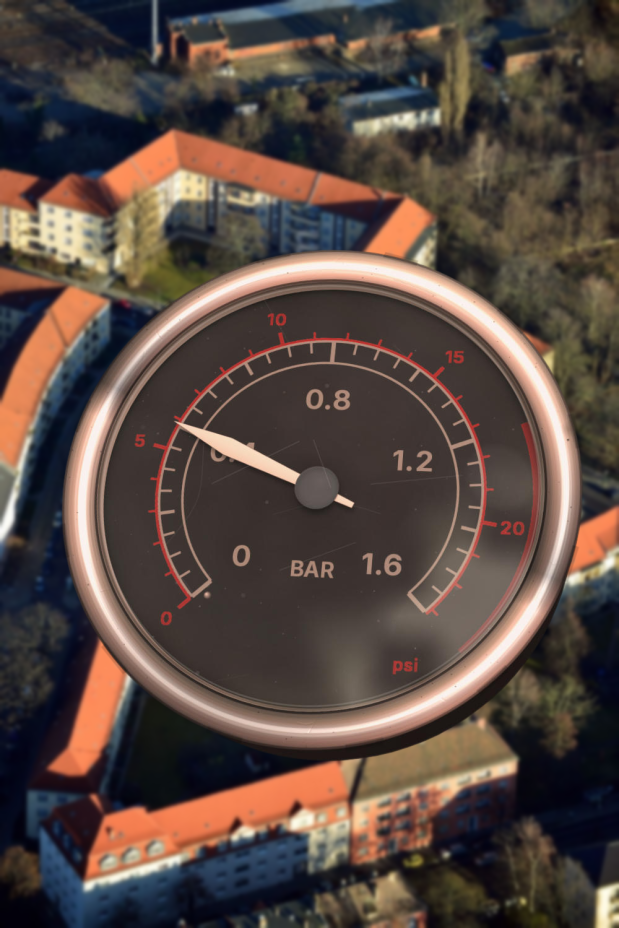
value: 0.4
